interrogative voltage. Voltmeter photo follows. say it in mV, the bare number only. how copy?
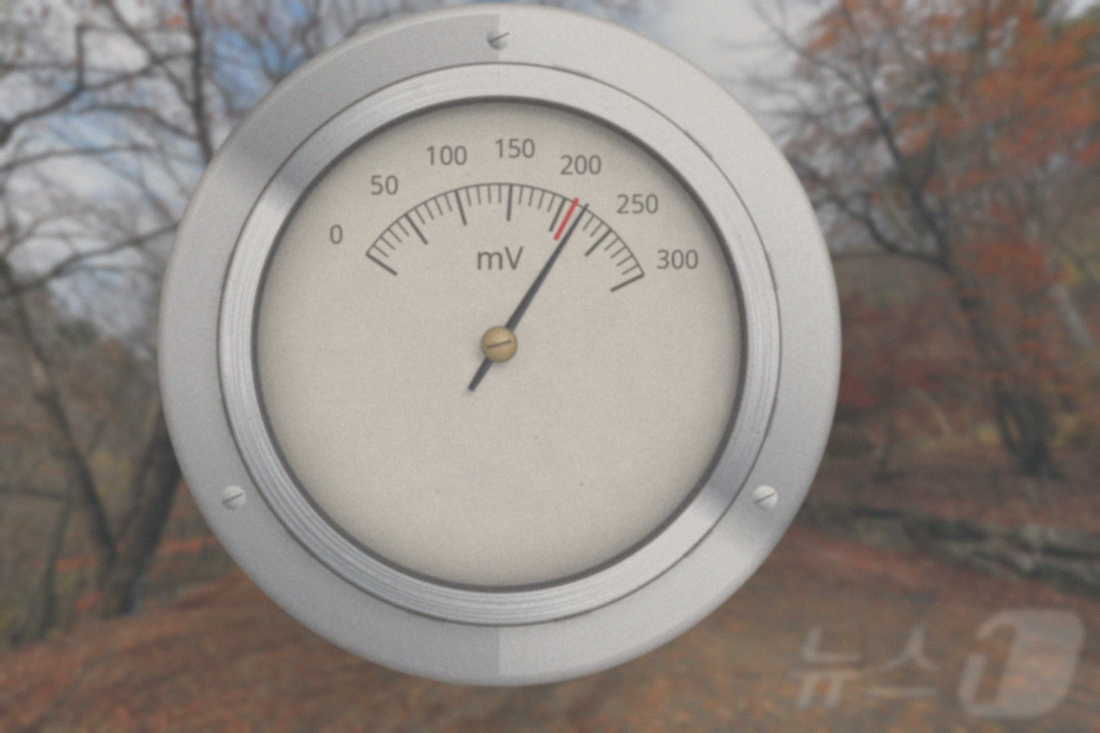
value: 220
